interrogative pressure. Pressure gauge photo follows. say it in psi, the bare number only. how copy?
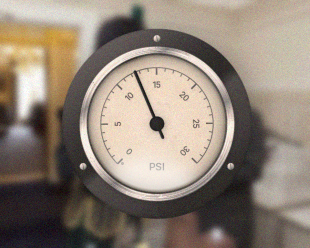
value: 12.5
